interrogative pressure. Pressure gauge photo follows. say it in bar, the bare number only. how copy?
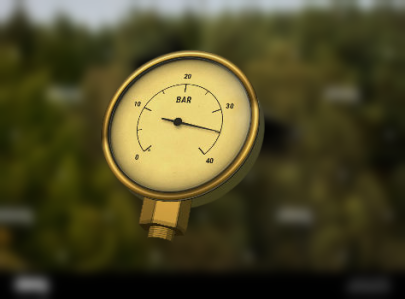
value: 35
